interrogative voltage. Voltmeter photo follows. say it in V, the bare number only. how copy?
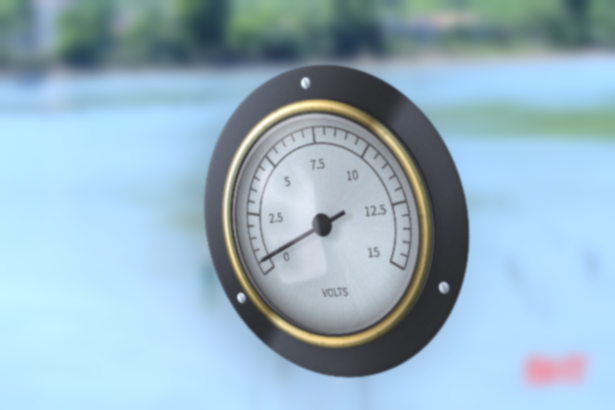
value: 0.5
